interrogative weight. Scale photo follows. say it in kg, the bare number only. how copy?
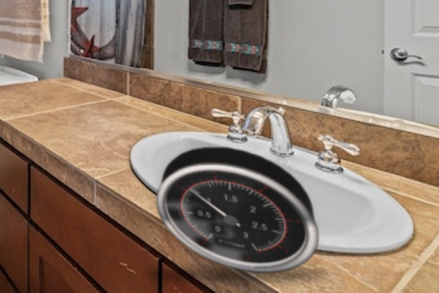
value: 1
